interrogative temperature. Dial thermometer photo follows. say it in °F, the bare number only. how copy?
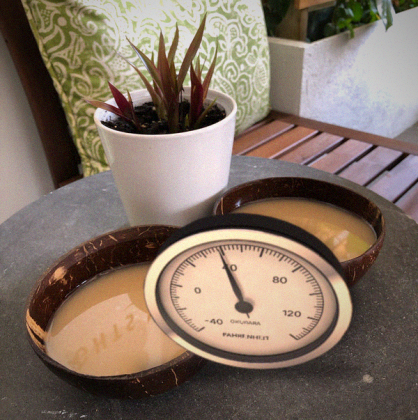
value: 40
